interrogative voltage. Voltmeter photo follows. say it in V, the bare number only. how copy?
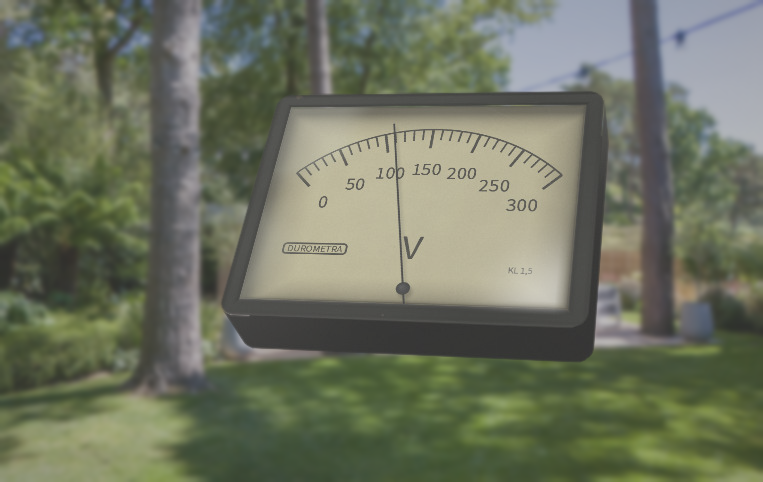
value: 110
